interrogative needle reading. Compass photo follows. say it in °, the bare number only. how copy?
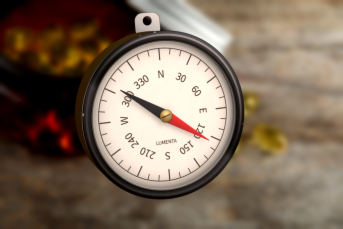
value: 125
